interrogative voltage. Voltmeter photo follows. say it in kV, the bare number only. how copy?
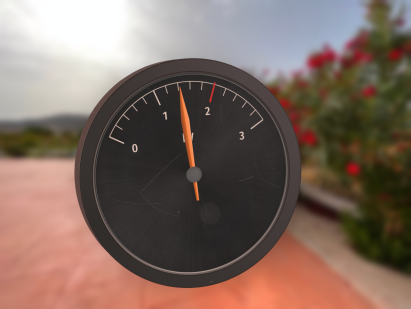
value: 1.4
